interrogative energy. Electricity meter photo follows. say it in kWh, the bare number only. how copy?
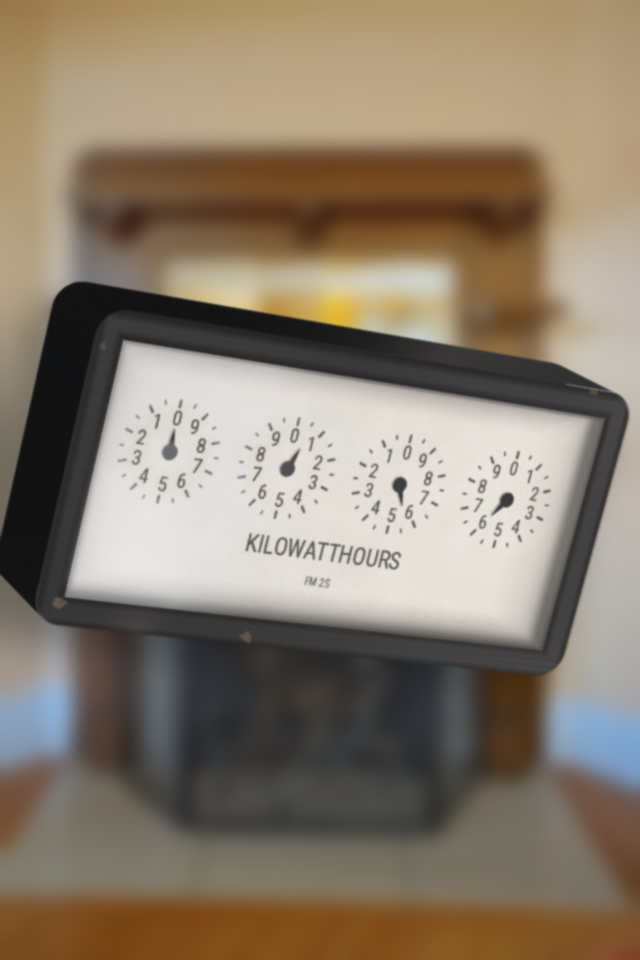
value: 56
